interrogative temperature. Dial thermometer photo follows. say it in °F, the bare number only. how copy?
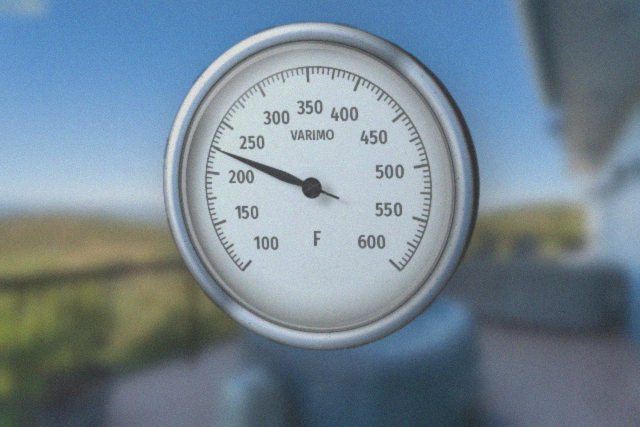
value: 225
